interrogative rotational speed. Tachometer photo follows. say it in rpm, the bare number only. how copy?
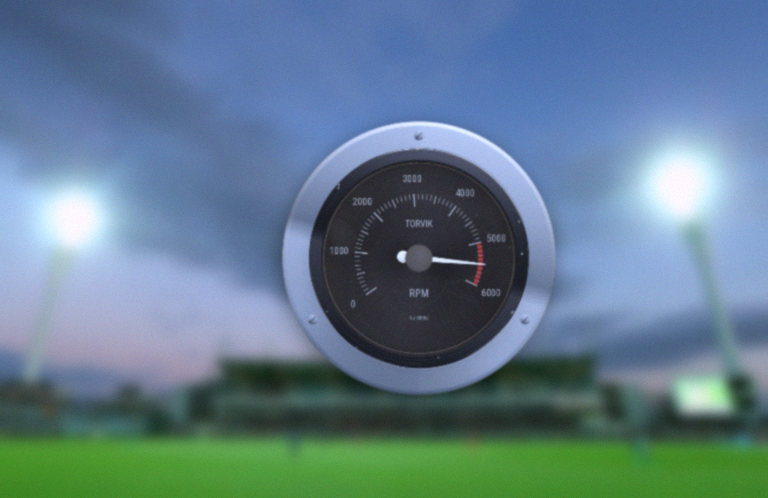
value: 5500
